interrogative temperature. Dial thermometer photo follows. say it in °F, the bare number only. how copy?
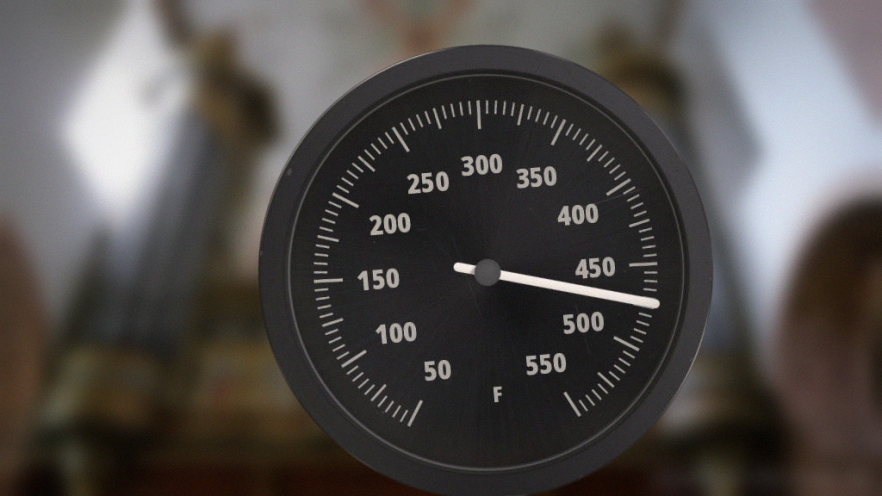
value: 472.5
